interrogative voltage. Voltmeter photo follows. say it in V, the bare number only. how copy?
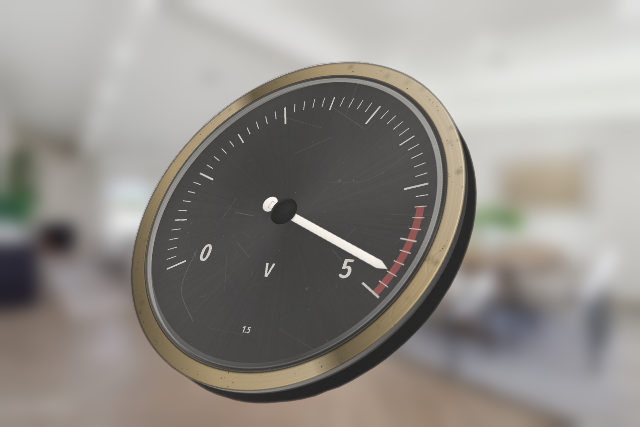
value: 4.8
